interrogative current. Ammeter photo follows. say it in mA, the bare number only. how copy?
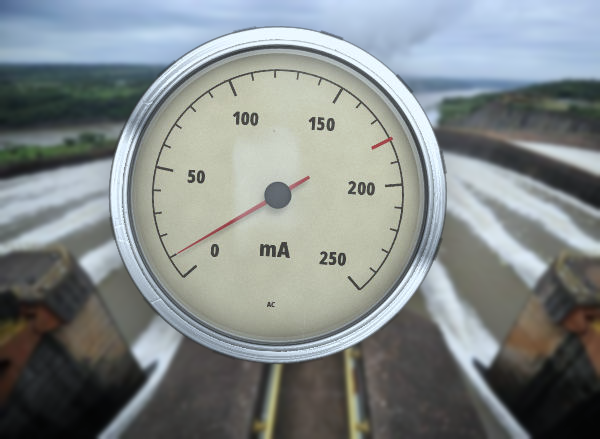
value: 10
